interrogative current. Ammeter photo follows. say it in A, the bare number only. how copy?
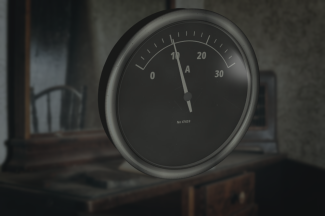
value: 10
